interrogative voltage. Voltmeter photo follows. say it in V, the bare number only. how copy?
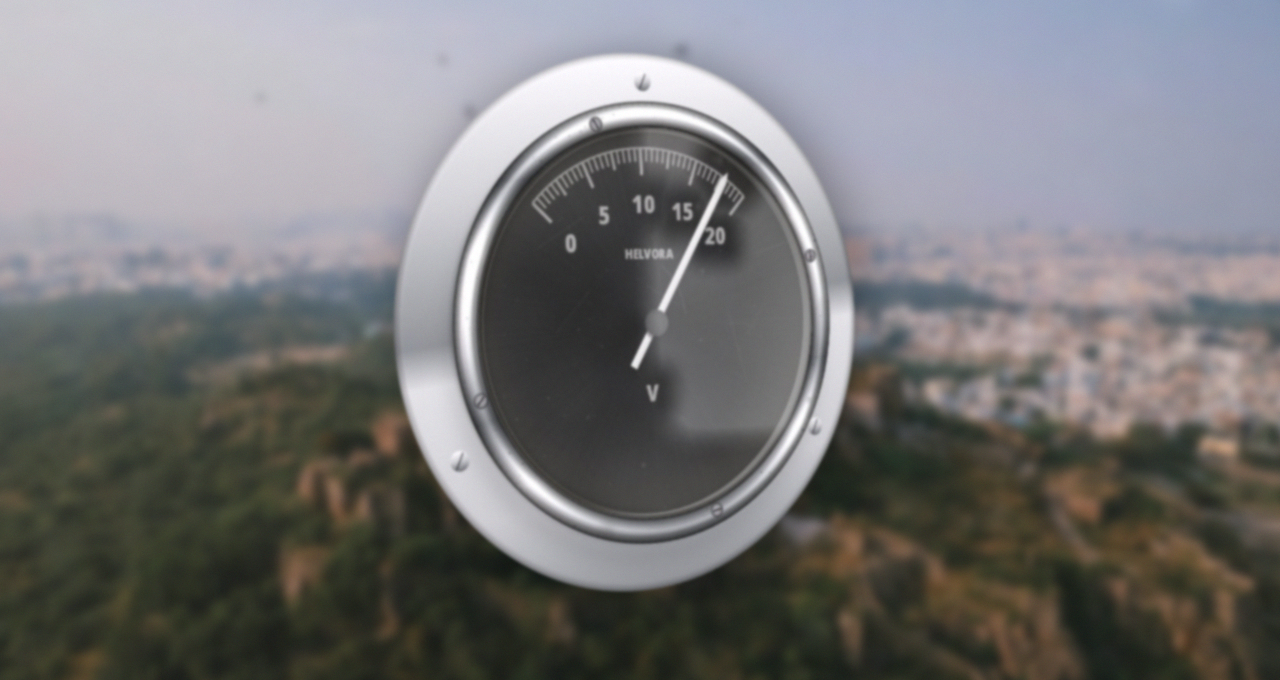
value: 17.5
